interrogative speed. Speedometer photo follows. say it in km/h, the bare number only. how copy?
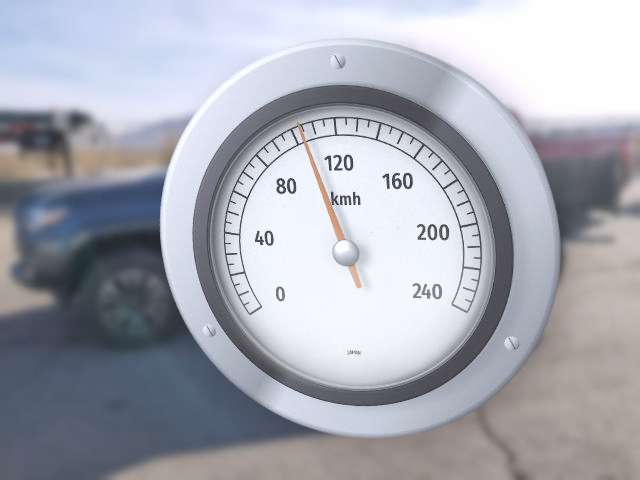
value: 105
